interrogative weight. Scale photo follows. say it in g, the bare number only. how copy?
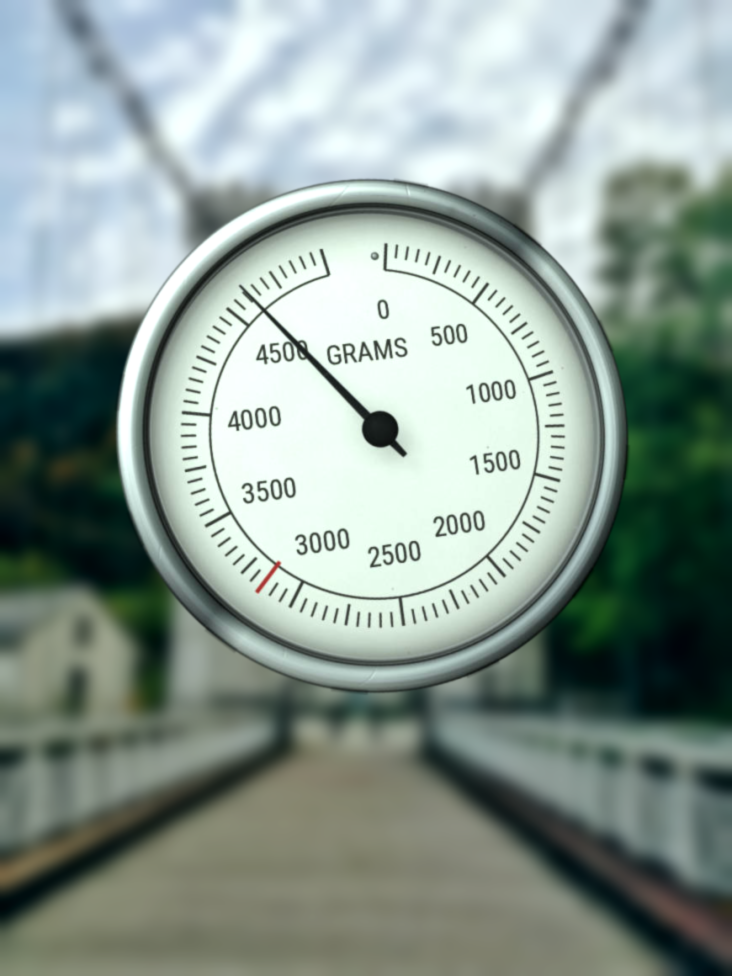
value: 4600
